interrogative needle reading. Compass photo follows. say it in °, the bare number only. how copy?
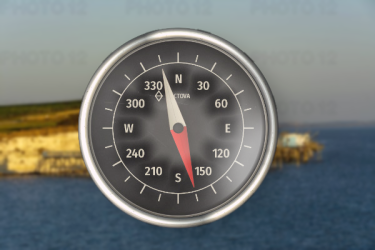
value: 165
